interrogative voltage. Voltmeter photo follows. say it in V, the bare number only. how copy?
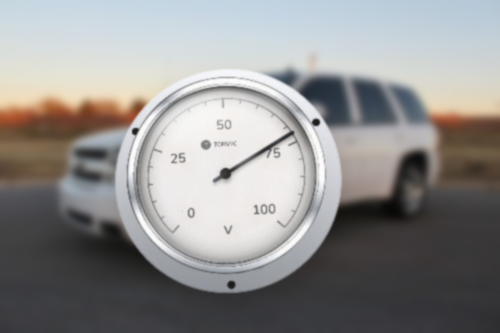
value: 72.5
